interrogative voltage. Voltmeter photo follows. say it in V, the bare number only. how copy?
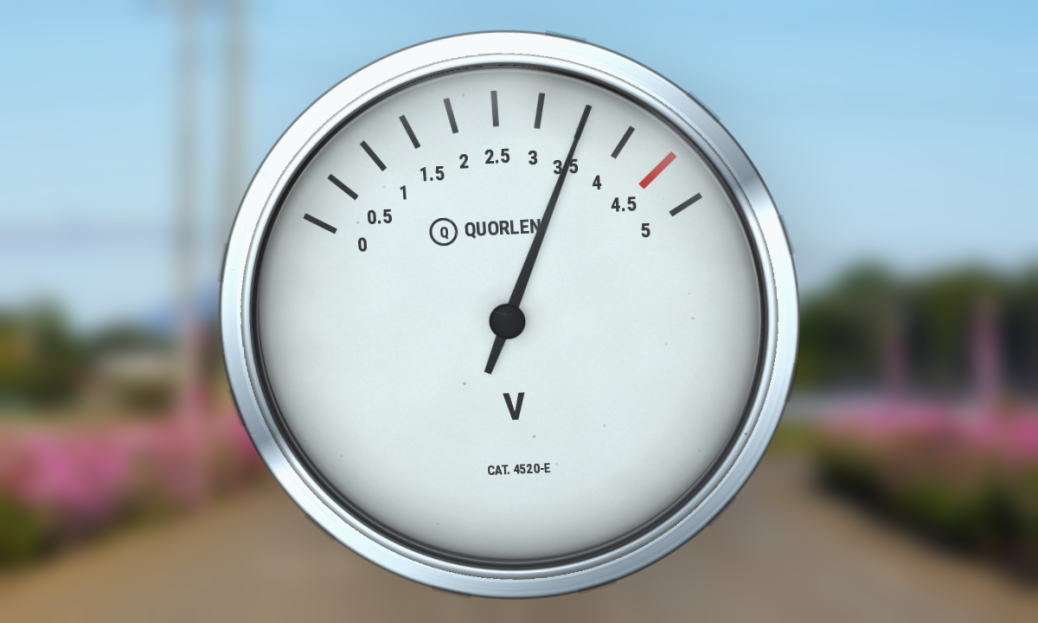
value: 3.5
